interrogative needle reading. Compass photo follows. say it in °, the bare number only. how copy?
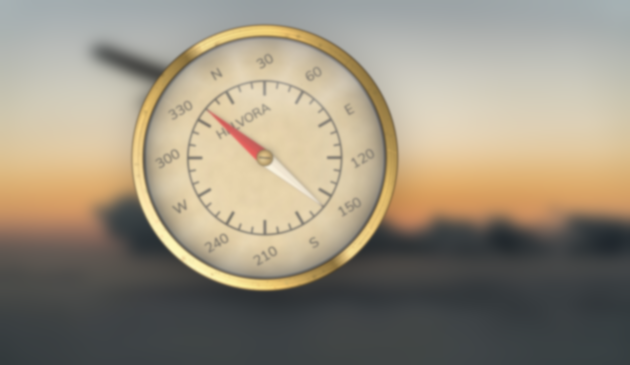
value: 340
